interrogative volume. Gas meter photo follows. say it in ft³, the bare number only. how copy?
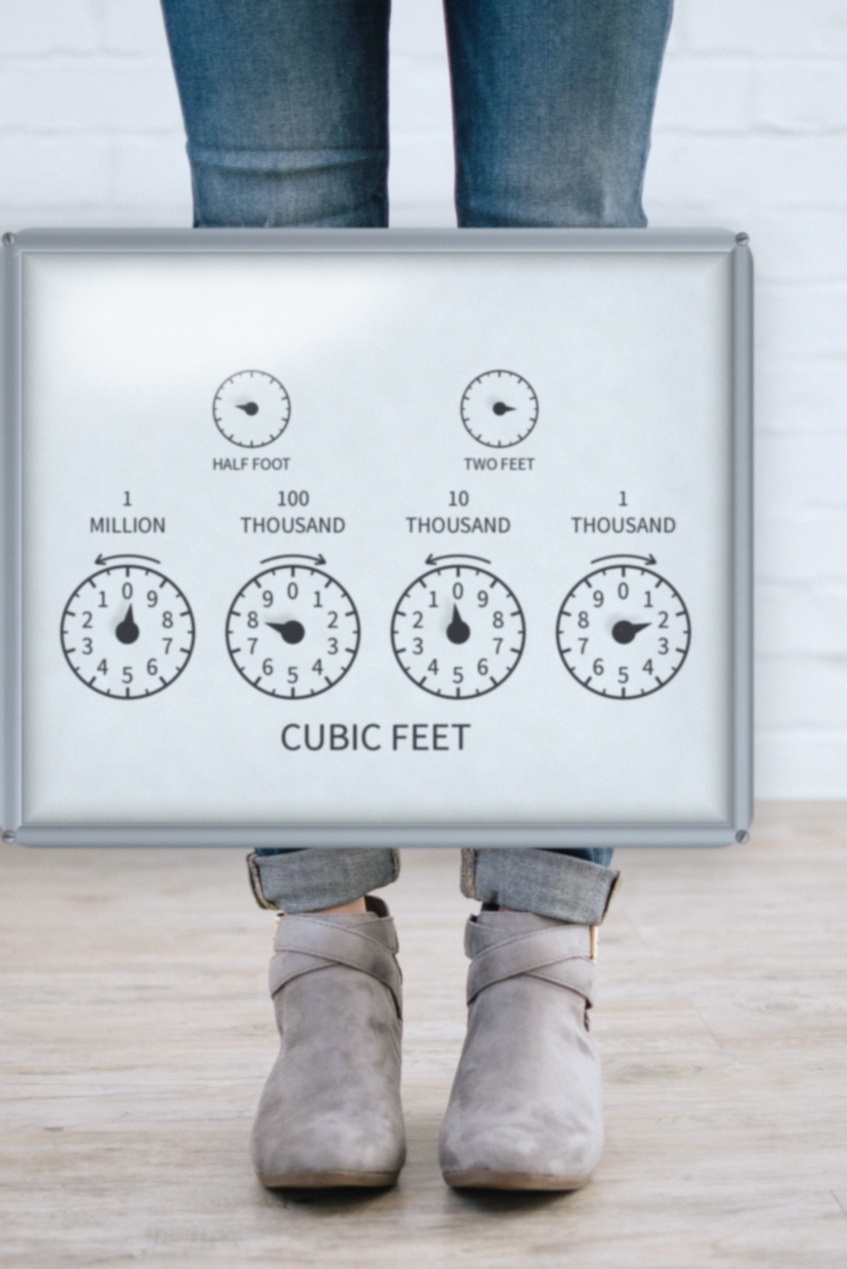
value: 980200
